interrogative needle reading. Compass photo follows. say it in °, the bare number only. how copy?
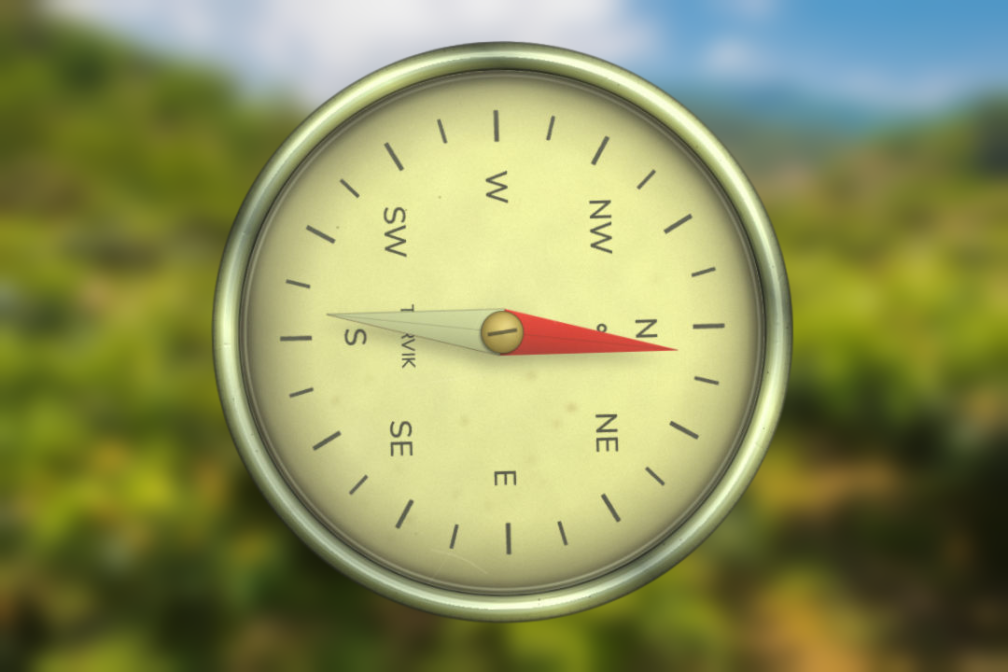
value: 7.5
